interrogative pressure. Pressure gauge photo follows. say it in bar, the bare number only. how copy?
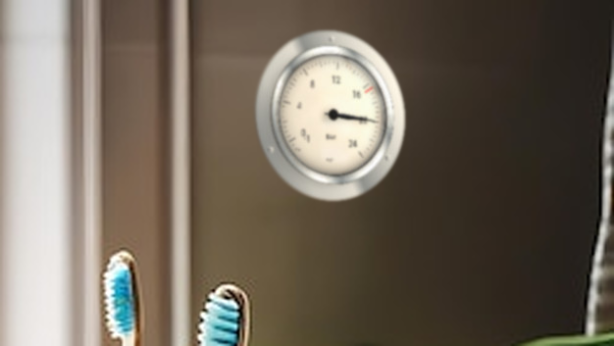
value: 20
